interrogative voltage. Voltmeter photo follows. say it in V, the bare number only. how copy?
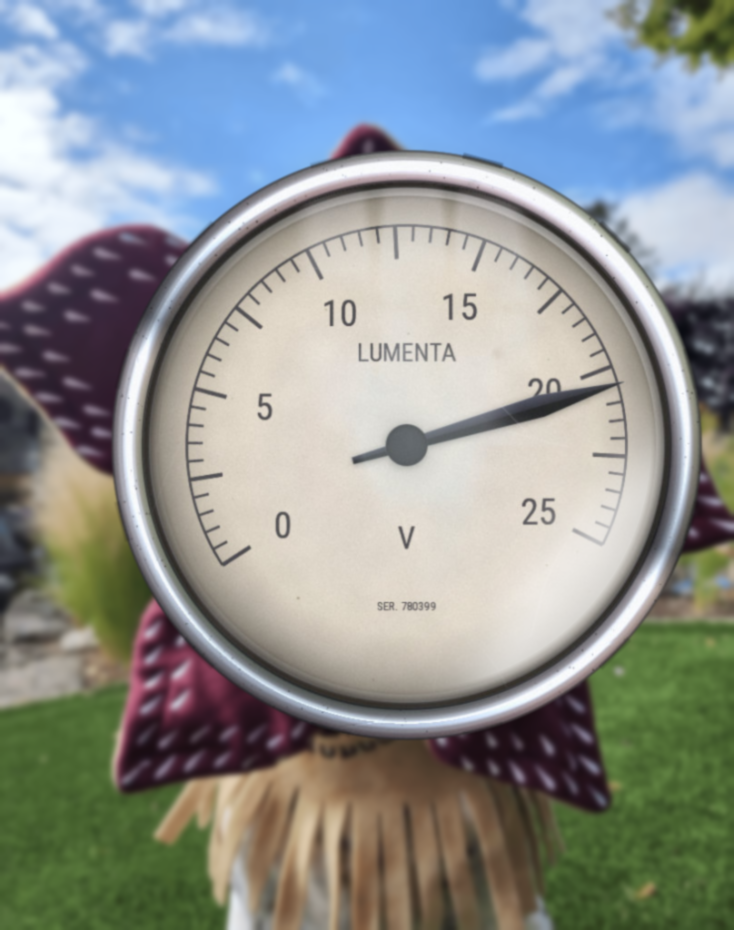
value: 20.5
